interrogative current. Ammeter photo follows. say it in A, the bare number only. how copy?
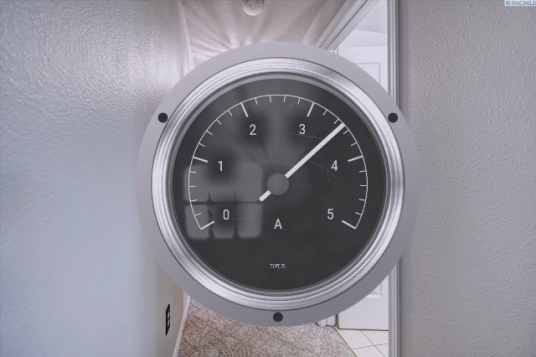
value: 3.5
